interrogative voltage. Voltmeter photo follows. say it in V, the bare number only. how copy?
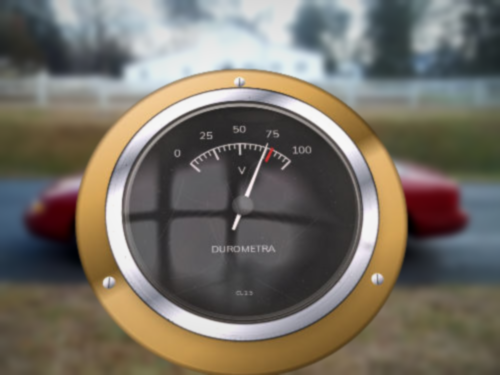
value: 75
